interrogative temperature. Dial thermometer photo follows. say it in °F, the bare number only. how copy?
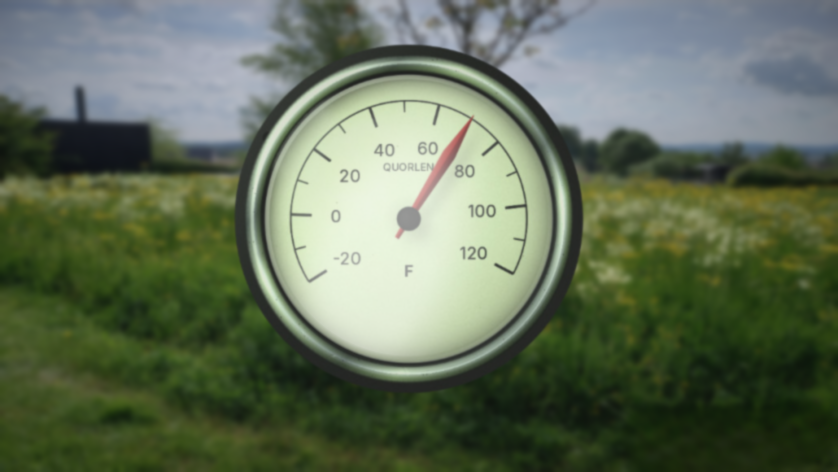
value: 70
